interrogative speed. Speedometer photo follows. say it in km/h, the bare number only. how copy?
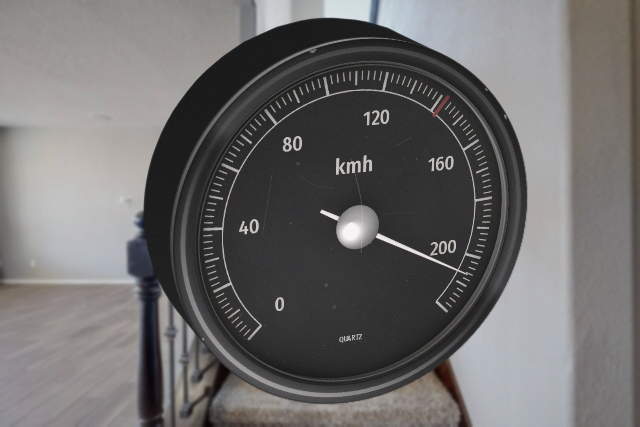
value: 206
